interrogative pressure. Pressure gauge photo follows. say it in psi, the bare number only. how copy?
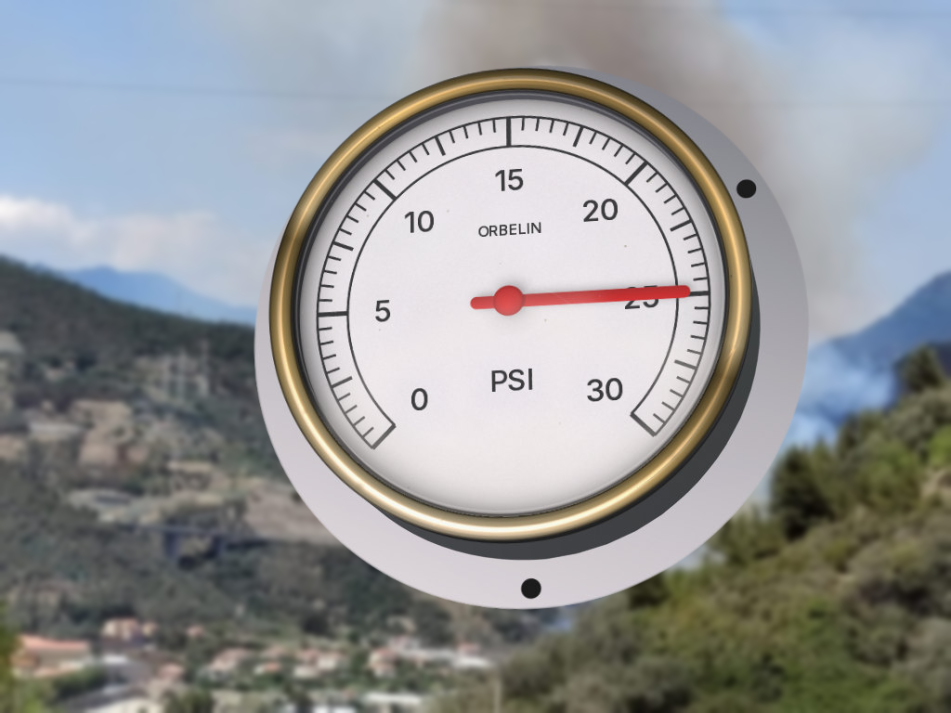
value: 25
